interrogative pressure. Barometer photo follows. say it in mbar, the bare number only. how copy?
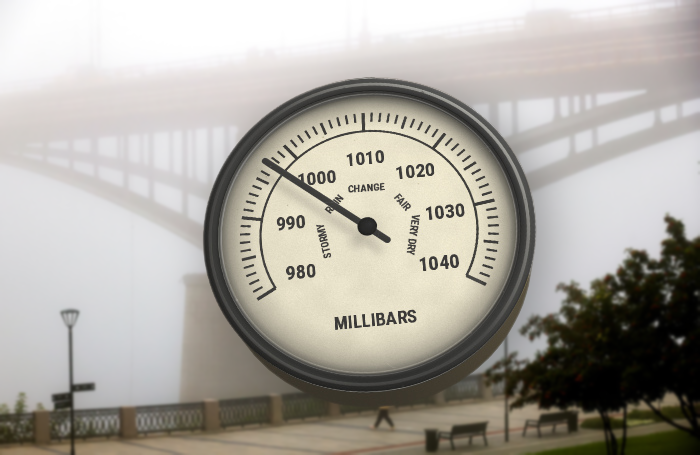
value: 997
